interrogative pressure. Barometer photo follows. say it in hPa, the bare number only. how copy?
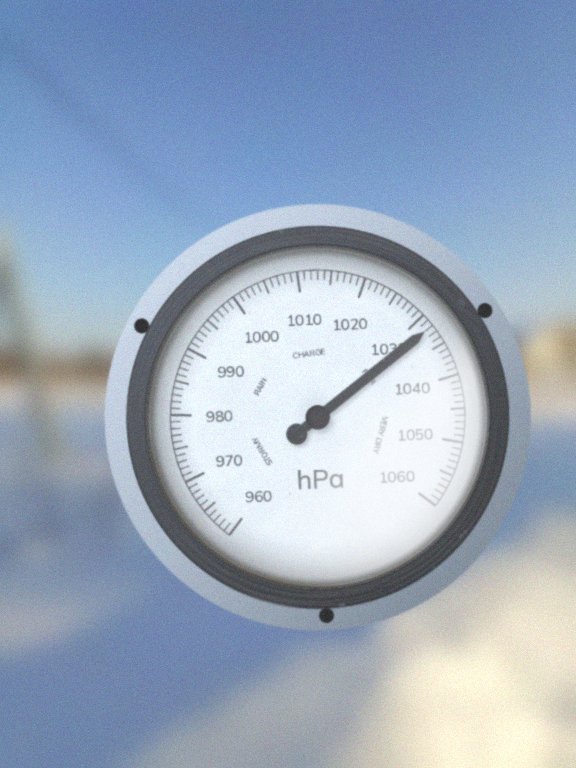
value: 1032
